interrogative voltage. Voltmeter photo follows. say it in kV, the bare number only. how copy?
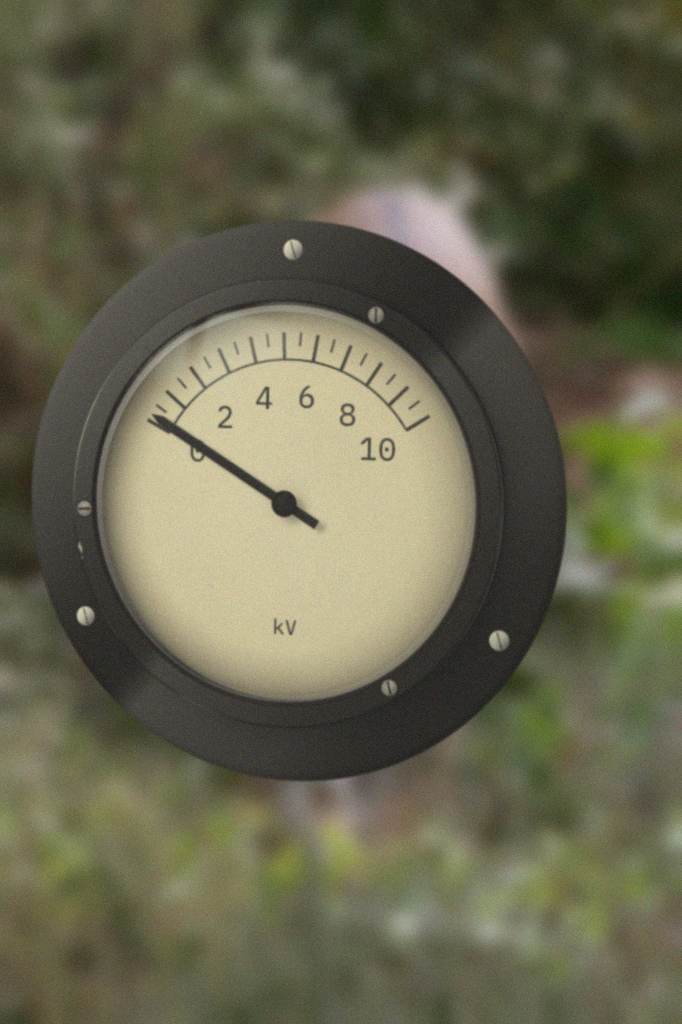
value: 0.25
